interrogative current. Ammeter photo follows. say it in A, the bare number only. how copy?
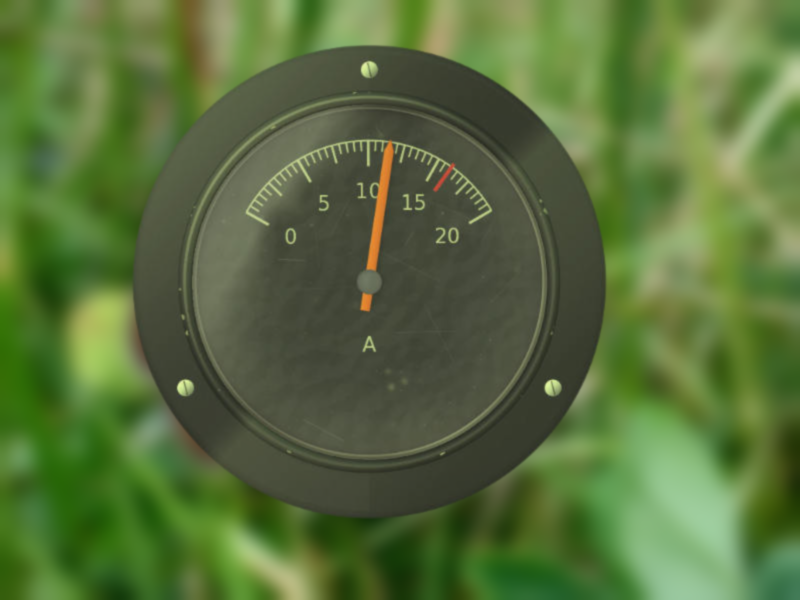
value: 11.5
